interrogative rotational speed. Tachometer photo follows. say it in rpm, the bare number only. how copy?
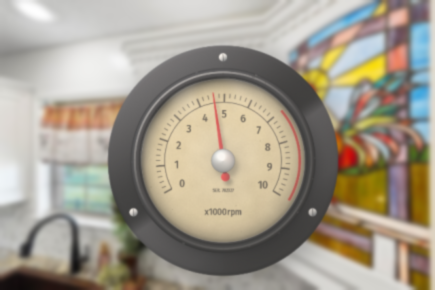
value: 4600
